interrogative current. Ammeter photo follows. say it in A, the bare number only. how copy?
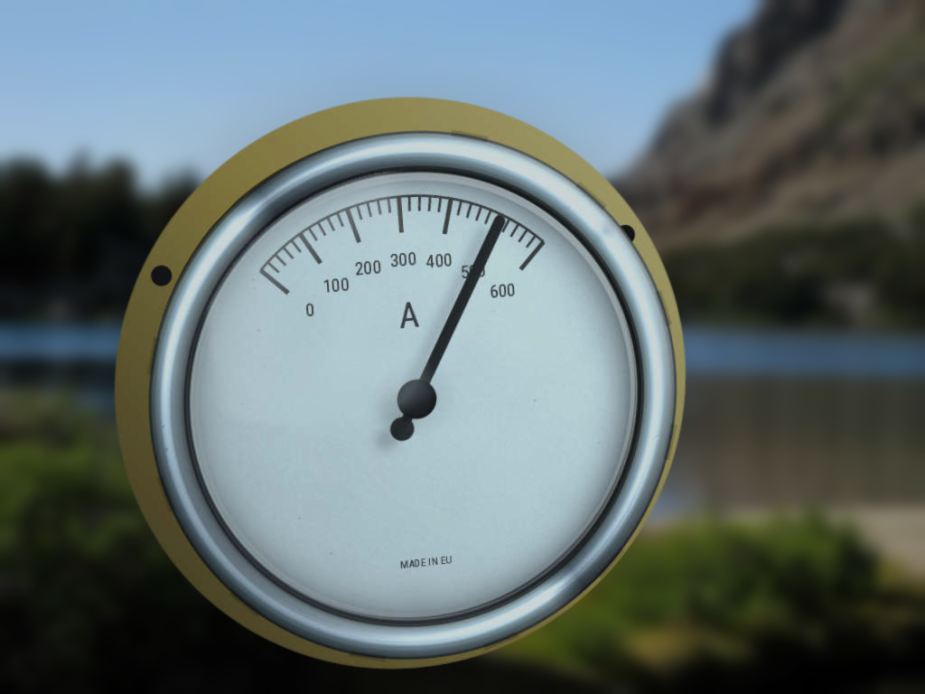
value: 500
